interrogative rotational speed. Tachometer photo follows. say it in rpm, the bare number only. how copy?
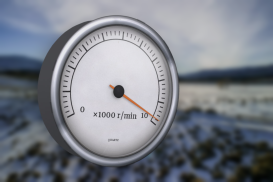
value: 9800
